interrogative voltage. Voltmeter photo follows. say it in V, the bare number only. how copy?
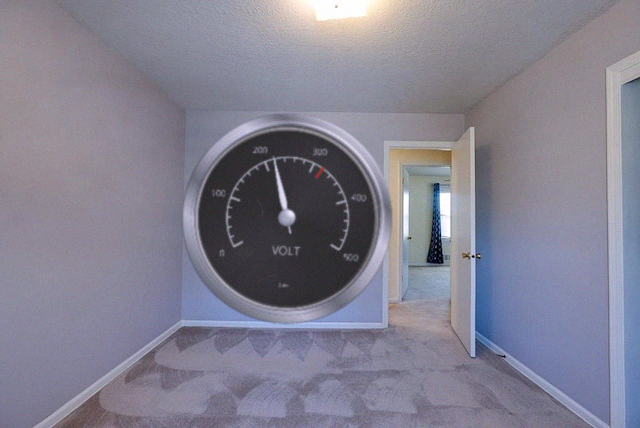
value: 220
